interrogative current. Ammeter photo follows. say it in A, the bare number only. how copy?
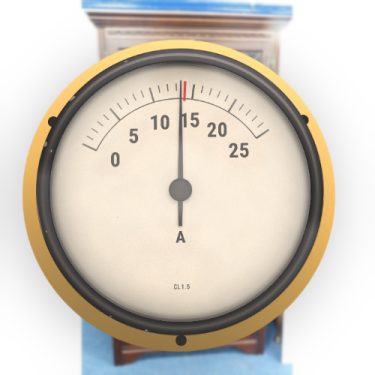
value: 13.5
